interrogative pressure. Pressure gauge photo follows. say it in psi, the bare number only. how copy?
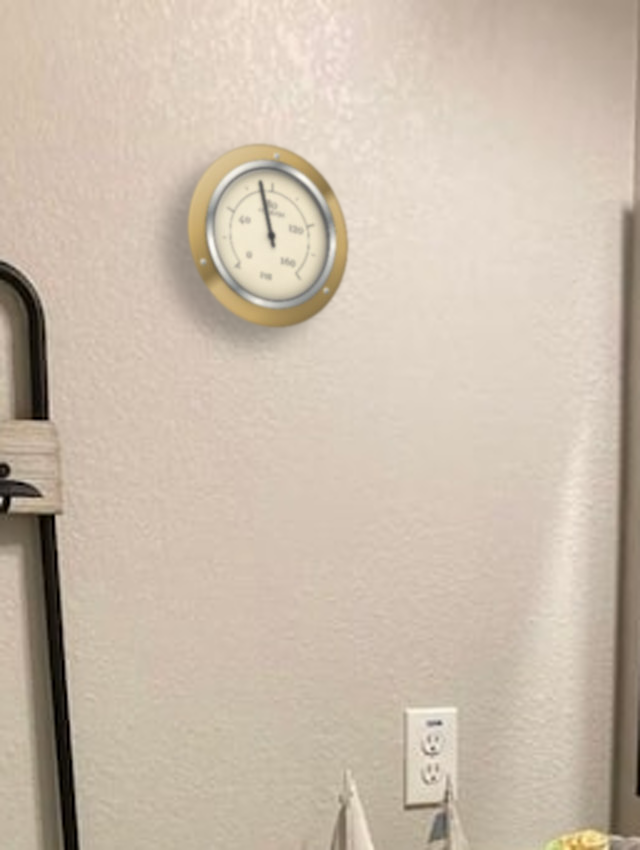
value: 70
